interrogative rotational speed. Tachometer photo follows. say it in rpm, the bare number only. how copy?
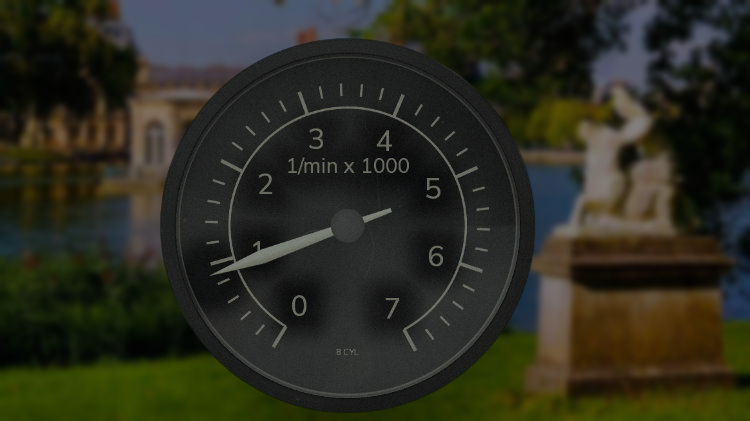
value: 900
